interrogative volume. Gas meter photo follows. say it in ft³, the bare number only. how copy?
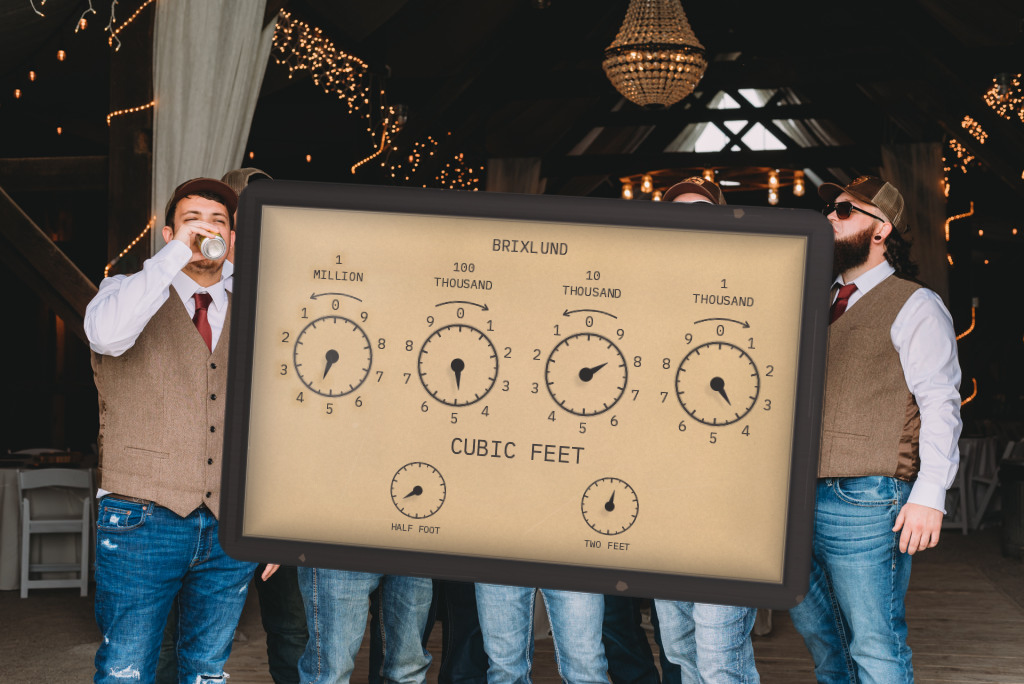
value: 448400
